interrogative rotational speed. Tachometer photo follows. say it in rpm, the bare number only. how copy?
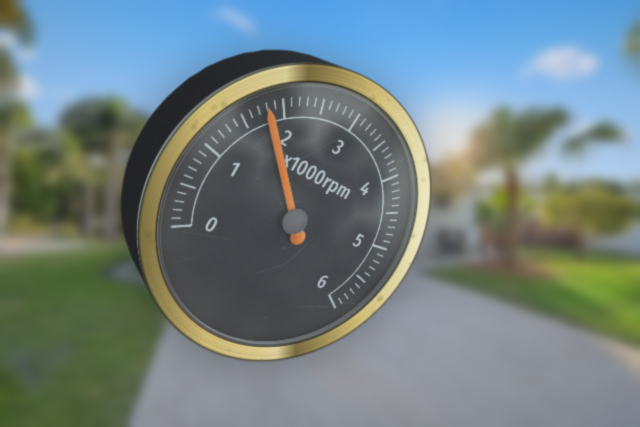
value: 1800
